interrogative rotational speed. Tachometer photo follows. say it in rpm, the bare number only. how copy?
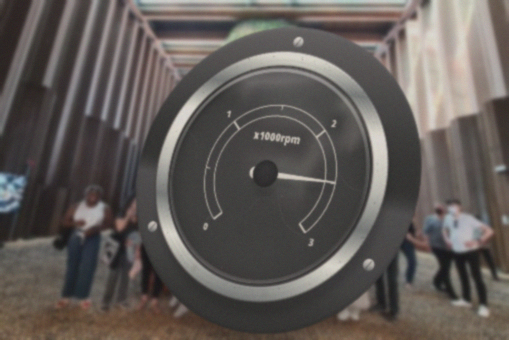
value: 2500
